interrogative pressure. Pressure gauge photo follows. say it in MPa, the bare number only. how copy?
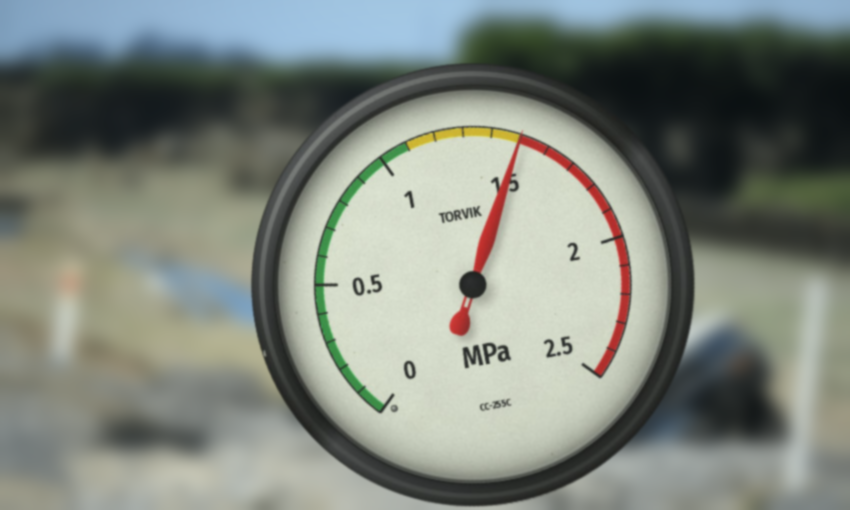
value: 1.5
